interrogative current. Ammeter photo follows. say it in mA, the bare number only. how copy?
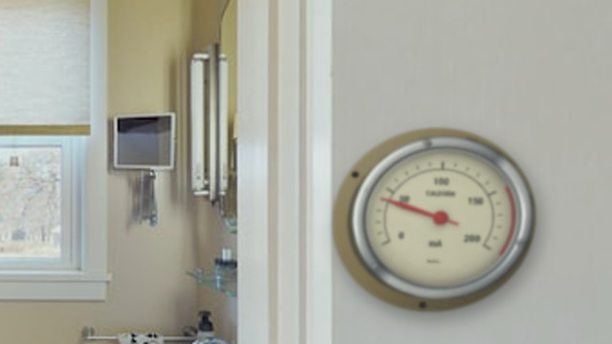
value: 40
